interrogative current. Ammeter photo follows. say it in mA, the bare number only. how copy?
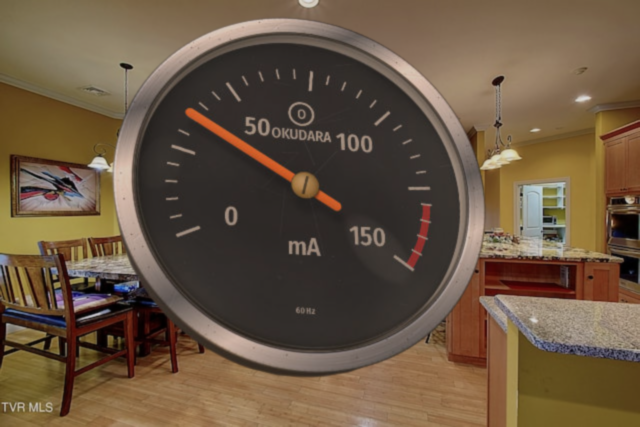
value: 35
